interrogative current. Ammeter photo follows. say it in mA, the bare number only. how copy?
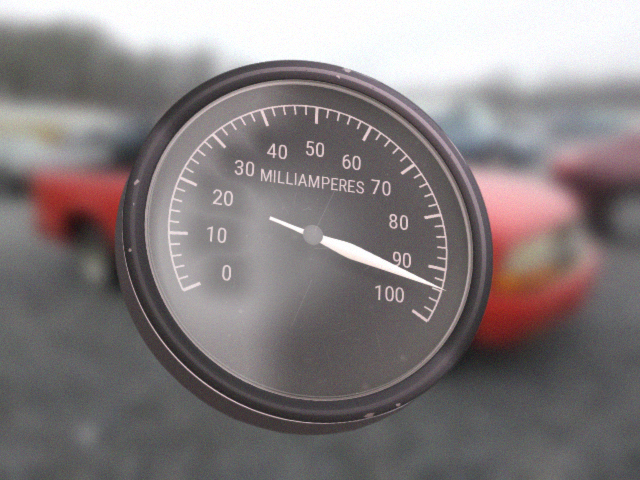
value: 94
